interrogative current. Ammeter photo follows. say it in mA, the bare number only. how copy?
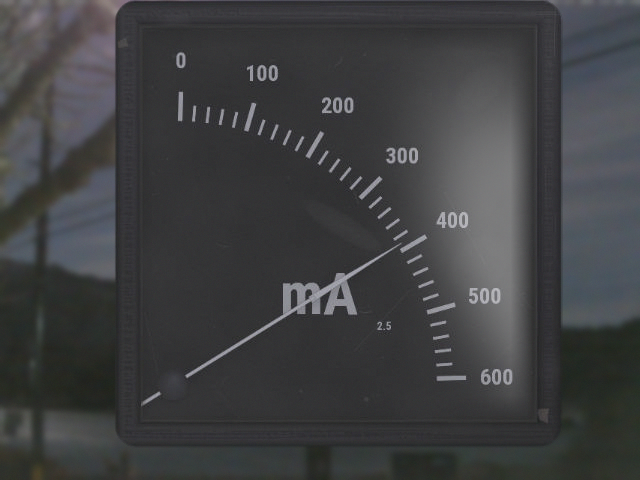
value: 390
